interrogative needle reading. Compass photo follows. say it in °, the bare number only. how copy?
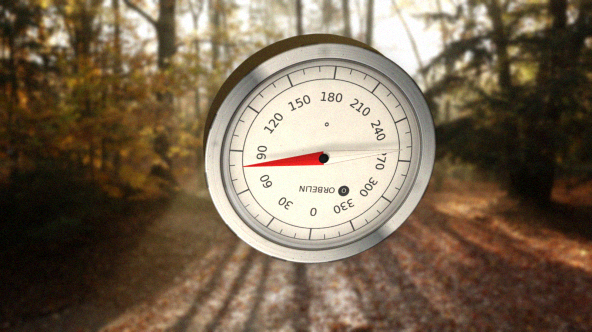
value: 80
